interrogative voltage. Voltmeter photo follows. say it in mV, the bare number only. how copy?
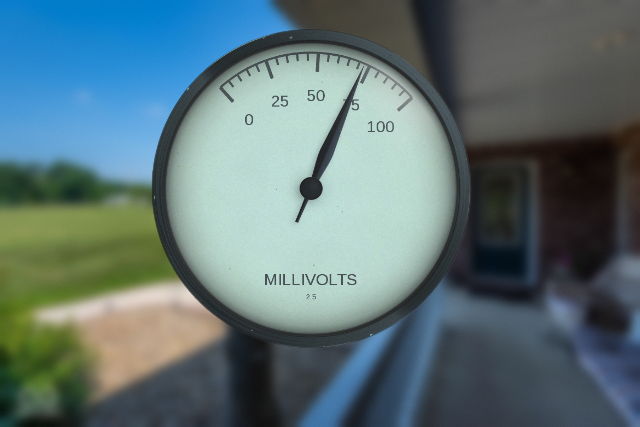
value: 72.5
